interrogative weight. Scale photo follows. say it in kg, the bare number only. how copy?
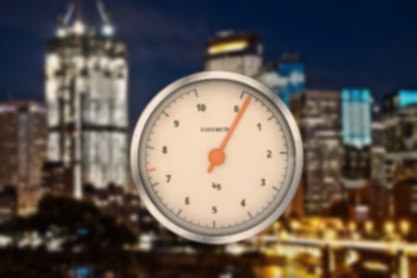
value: 0.2
